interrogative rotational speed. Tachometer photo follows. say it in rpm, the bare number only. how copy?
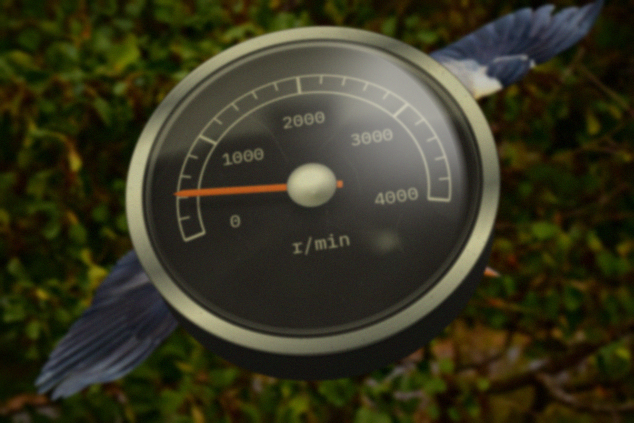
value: 400
